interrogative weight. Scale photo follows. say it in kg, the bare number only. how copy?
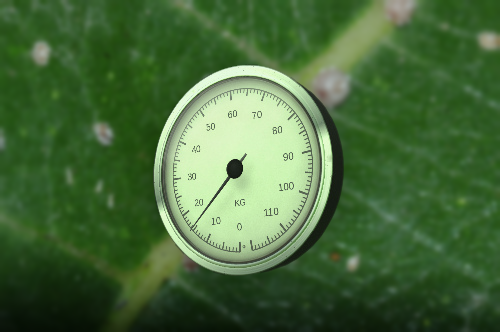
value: 15
